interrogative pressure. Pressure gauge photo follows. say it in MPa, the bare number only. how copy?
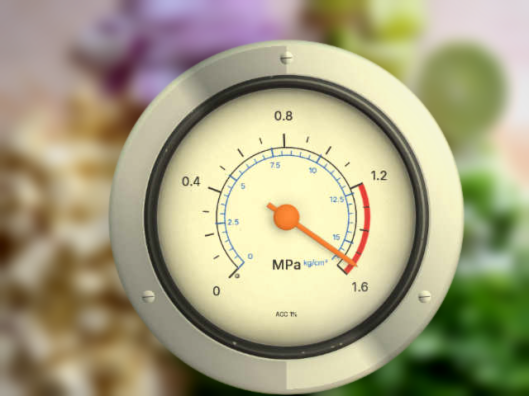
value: 1.55
